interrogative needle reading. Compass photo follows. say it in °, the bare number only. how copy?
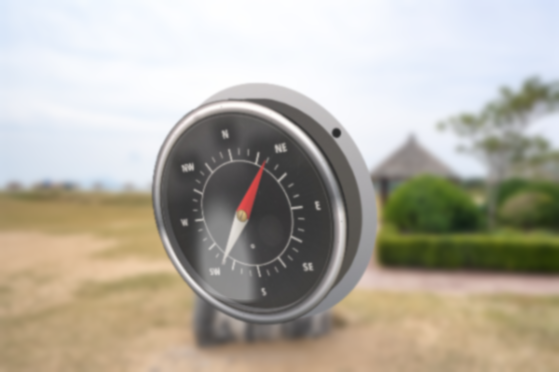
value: 40
